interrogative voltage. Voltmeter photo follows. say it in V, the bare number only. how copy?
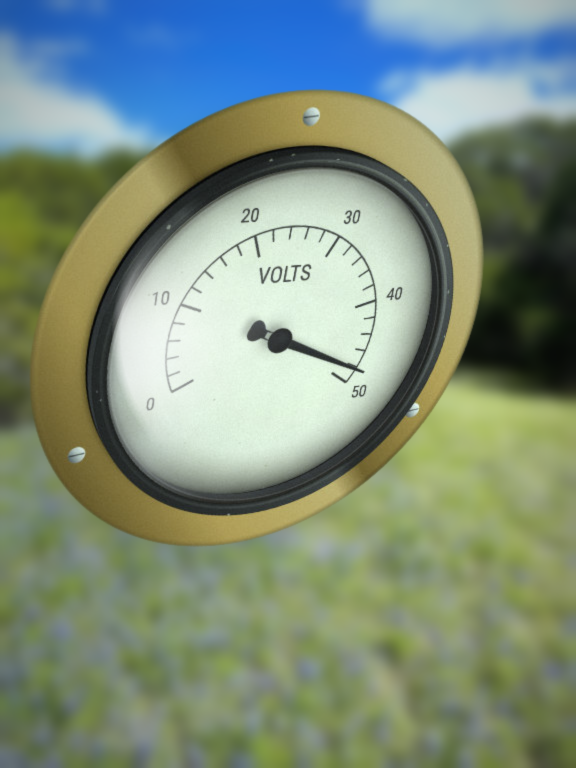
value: 48
